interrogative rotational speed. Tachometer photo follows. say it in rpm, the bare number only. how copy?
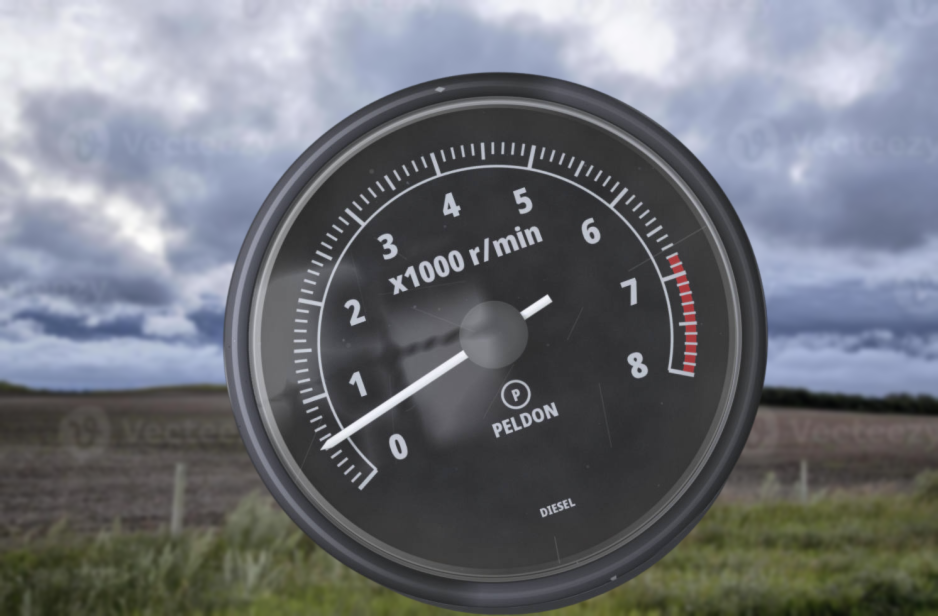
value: 500
